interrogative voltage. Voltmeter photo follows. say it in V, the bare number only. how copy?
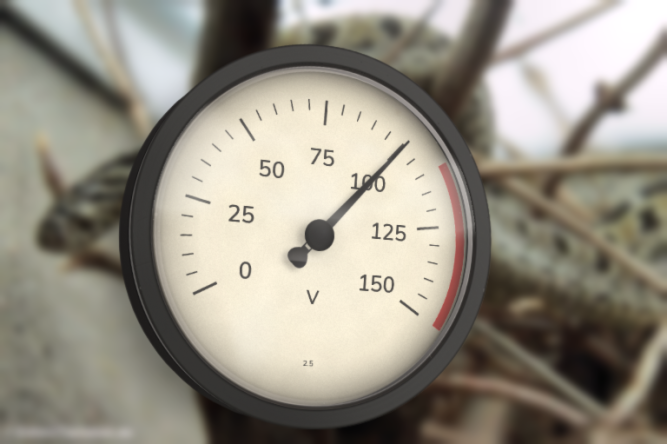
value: 100
